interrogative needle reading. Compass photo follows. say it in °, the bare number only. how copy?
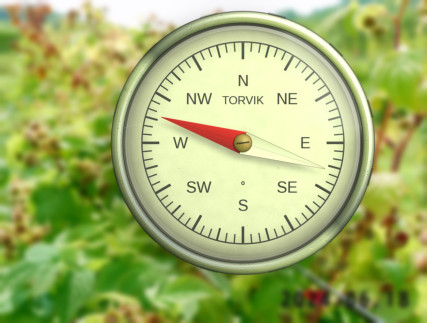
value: 287.5
